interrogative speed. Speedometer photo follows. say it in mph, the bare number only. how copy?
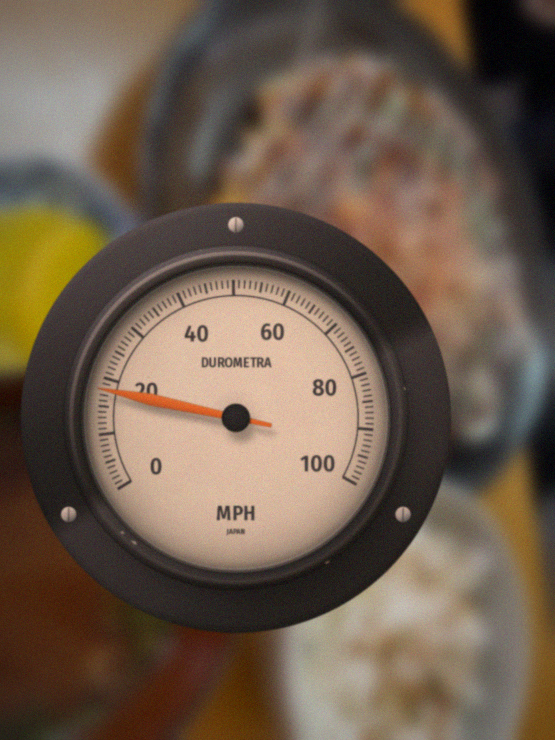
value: 18
